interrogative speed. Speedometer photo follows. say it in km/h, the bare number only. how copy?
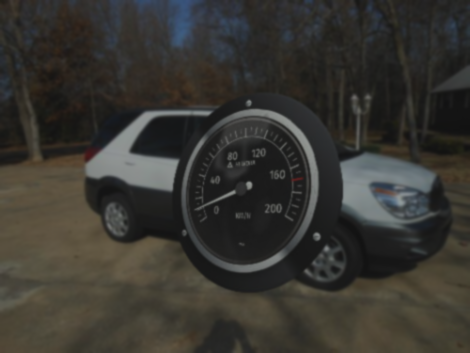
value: 10
